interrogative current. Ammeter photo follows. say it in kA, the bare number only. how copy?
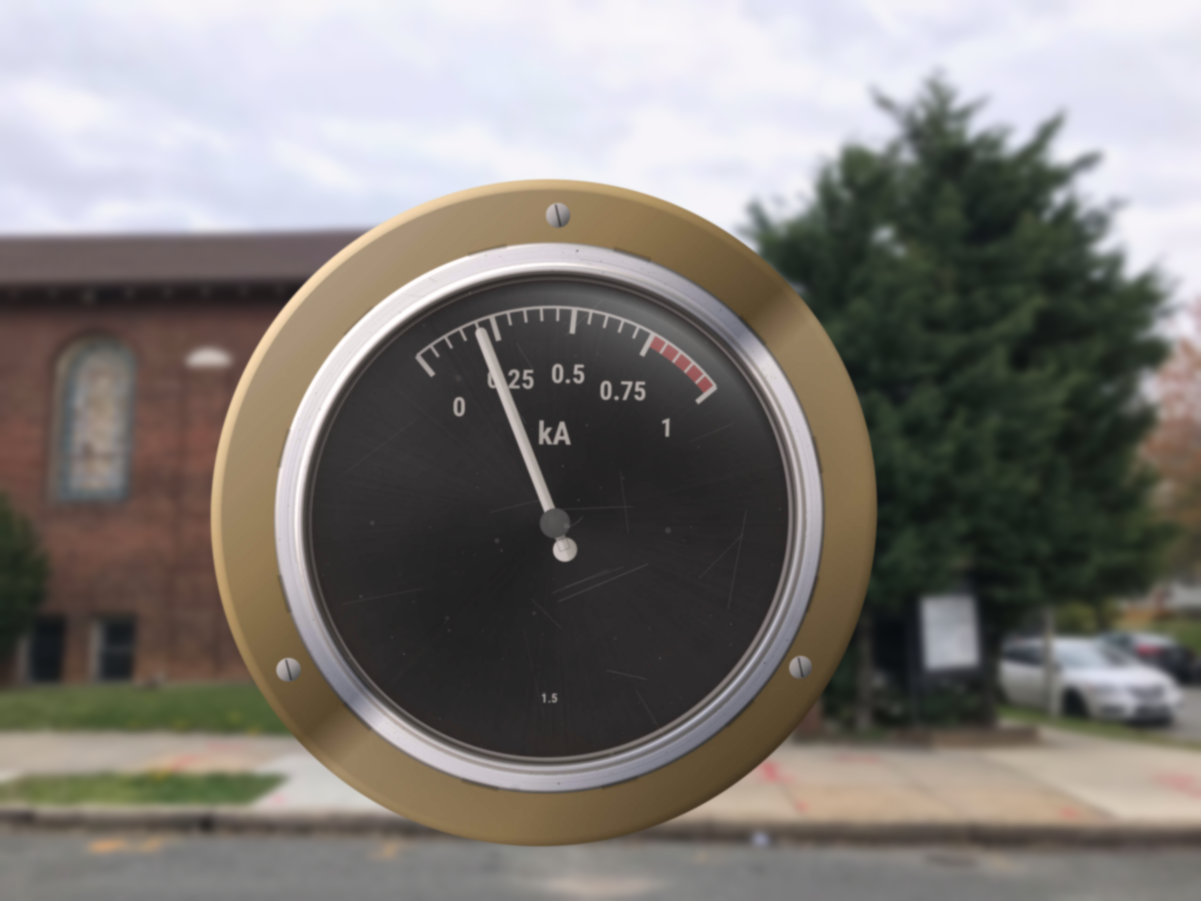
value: 0.2
